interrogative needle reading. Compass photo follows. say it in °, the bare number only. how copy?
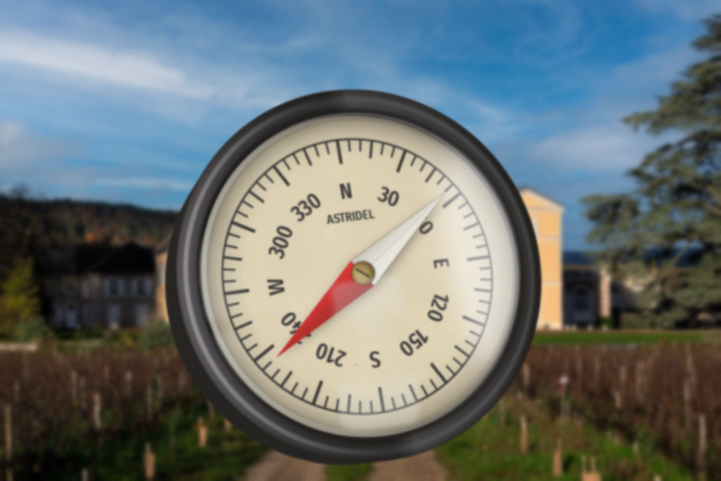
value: 235
